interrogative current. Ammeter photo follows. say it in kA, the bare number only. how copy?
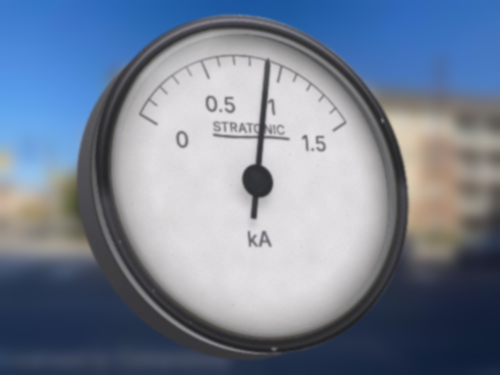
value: 0.9
